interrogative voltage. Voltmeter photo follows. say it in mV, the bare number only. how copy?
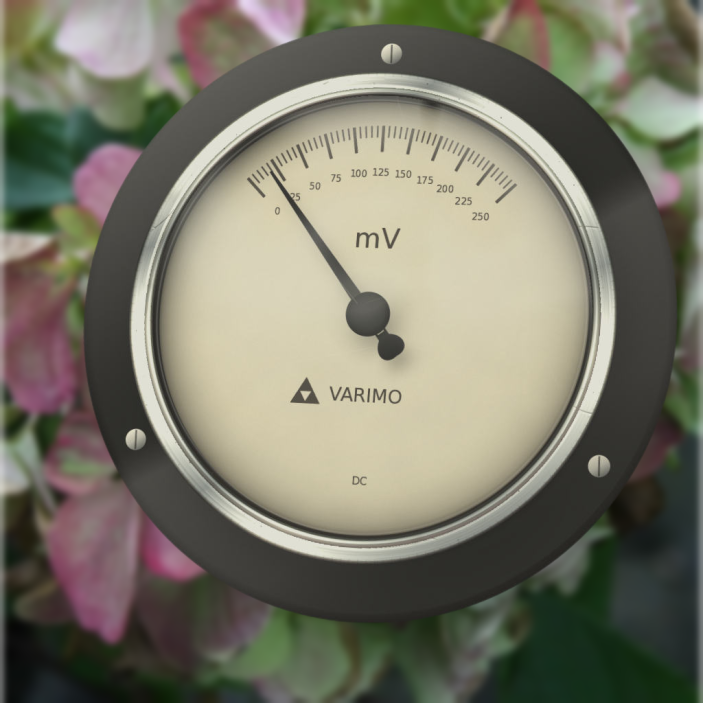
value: 20
